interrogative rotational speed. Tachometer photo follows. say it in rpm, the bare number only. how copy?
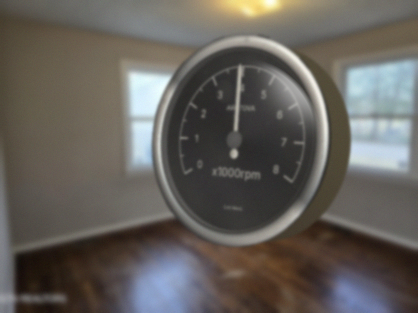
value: 4000
